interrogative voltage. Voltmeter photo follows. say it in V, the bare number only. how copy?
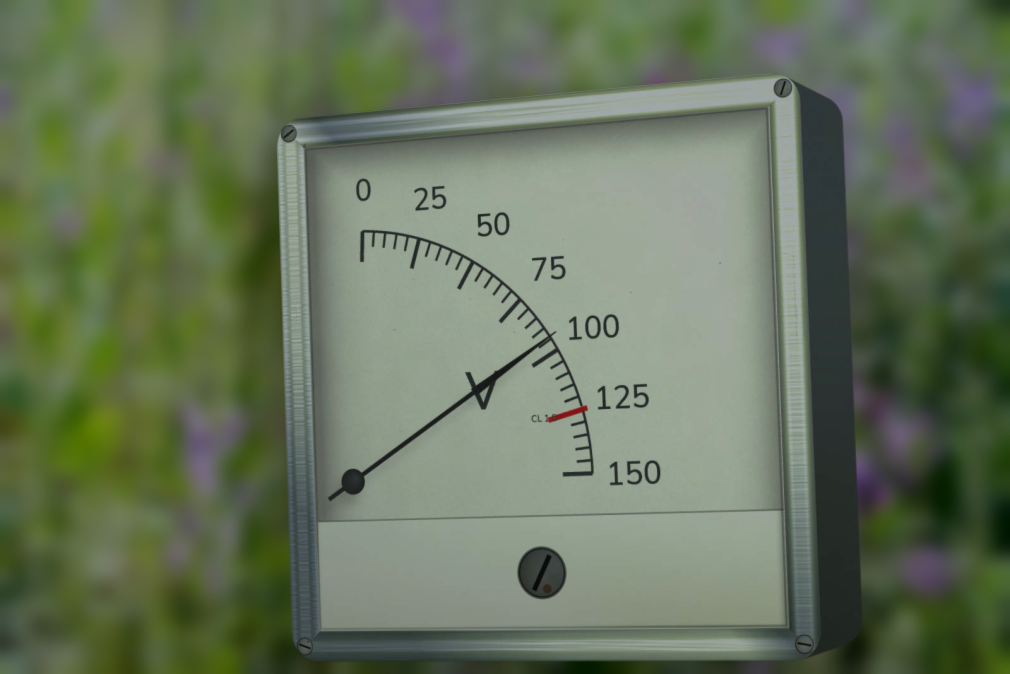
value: 95
